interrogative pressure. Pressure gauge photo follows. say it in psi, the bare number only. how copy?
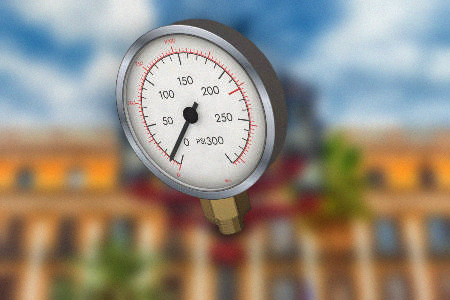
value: 10
